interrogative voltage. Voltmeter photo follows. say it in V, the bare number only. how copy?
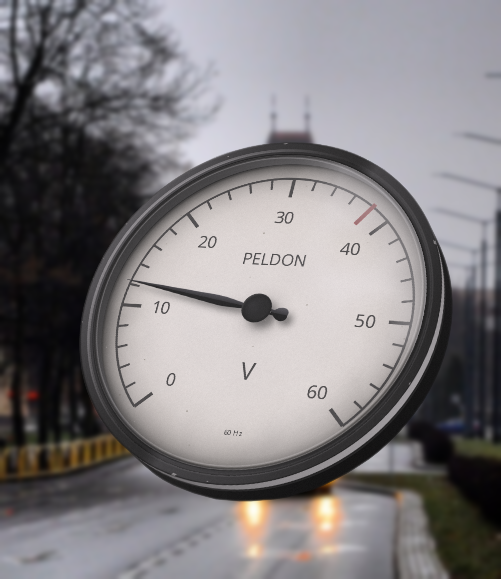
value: 12
